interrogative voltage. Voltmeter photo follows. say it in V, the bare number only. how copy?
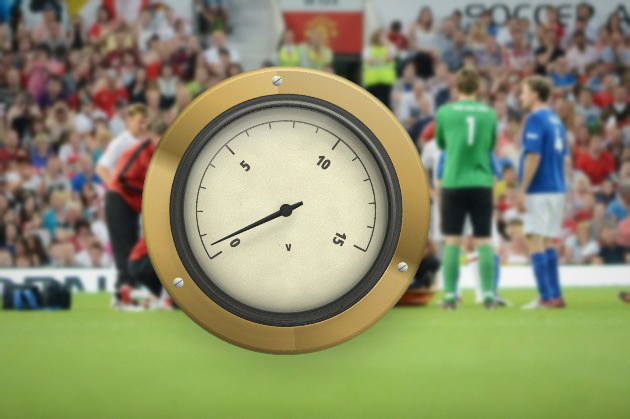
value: 0.5
